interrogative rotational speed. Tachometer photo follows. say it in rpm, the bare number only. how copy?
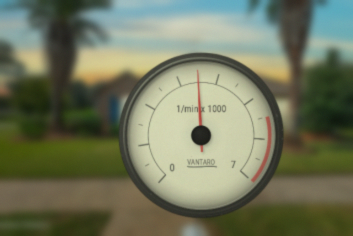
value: 3500
